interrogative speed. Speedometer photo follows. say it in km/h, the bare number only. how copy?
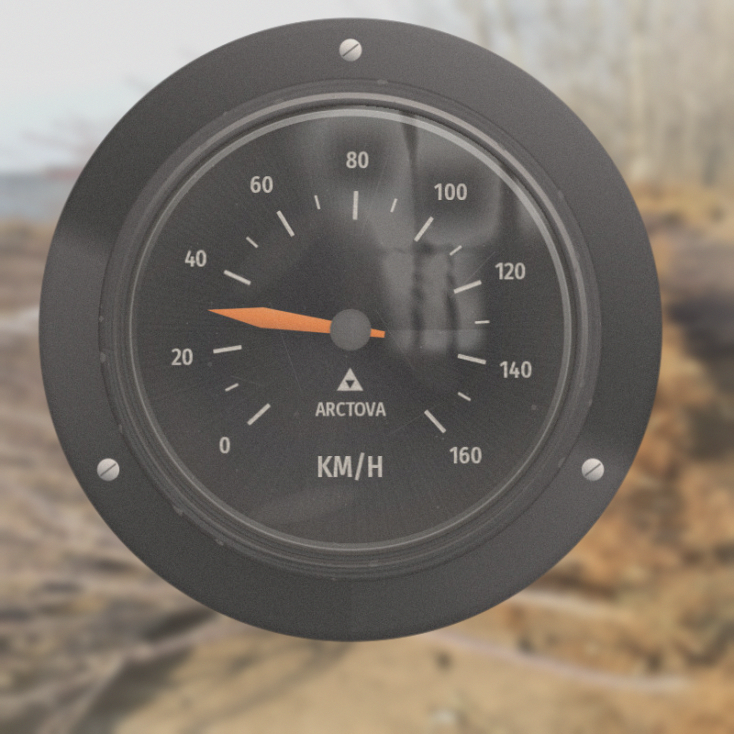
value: 30
